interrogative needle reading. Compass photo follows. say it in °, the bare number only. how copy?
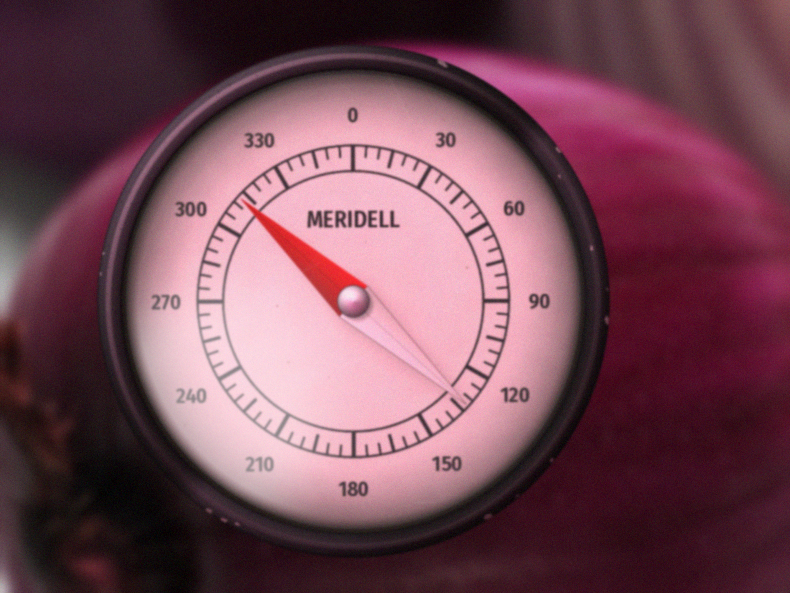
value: 312.5
